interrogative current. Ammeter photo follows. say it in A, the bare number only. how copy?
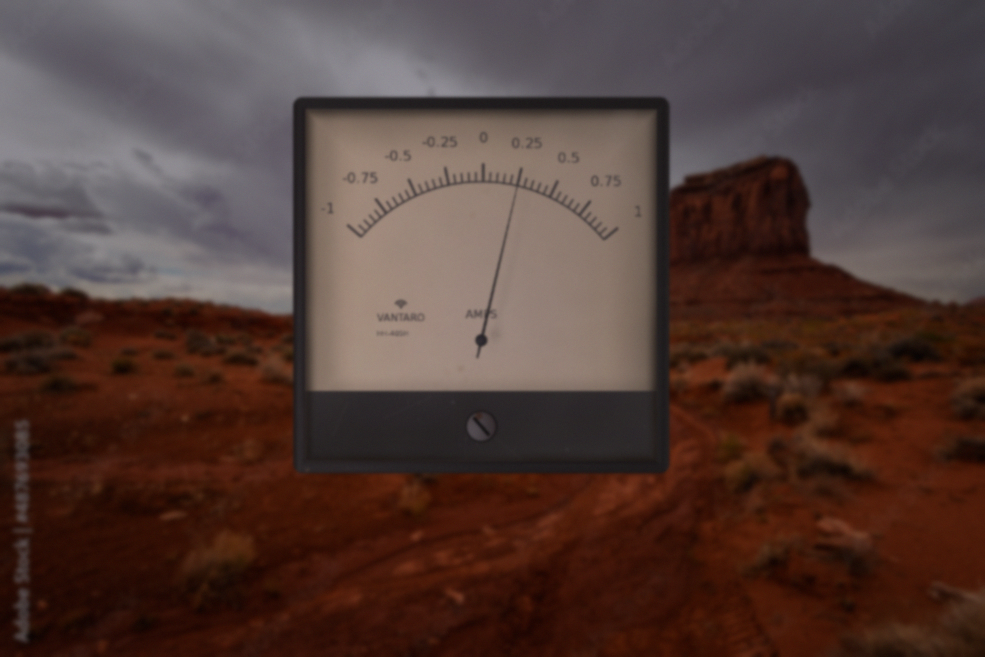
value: 0.25
